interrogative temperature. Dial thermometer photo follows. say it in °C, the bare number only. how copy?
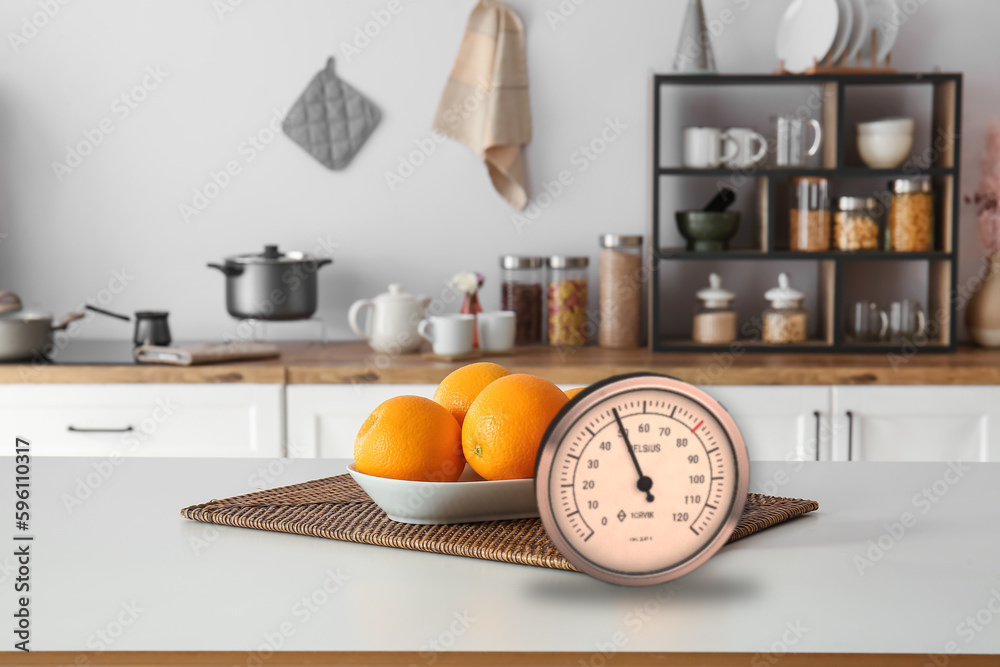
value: 50
